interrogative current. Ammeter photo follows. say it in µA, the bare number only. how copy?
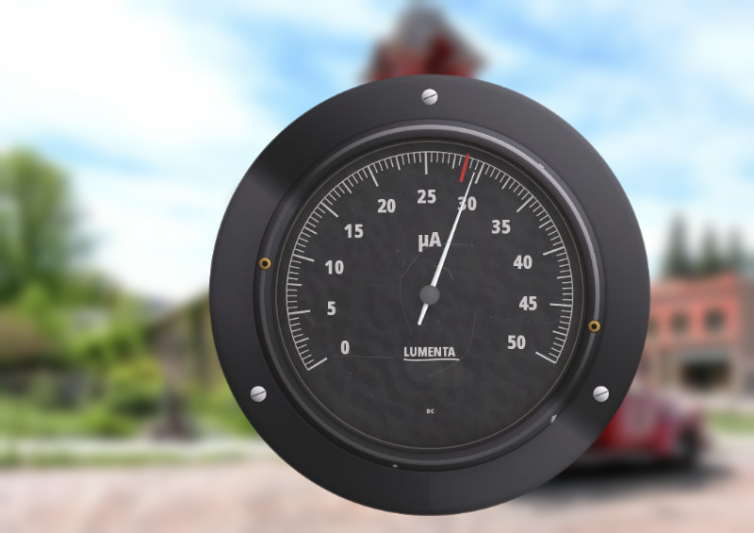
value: 29.5
